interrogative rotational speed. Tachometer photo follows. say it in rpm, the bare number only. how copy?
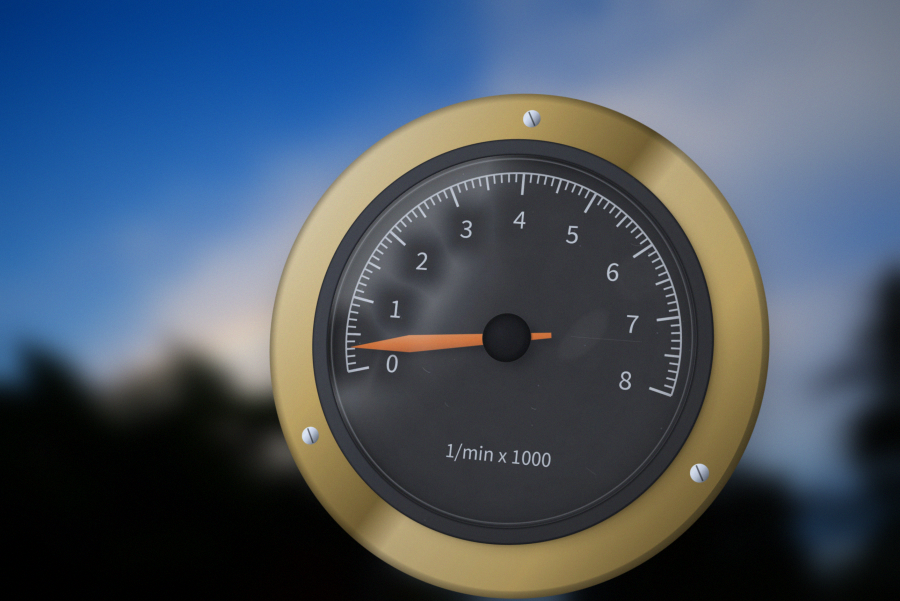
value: 300
